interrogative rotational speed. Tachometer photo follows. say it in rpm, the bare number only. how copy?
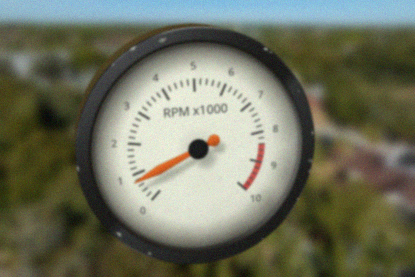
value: 800
